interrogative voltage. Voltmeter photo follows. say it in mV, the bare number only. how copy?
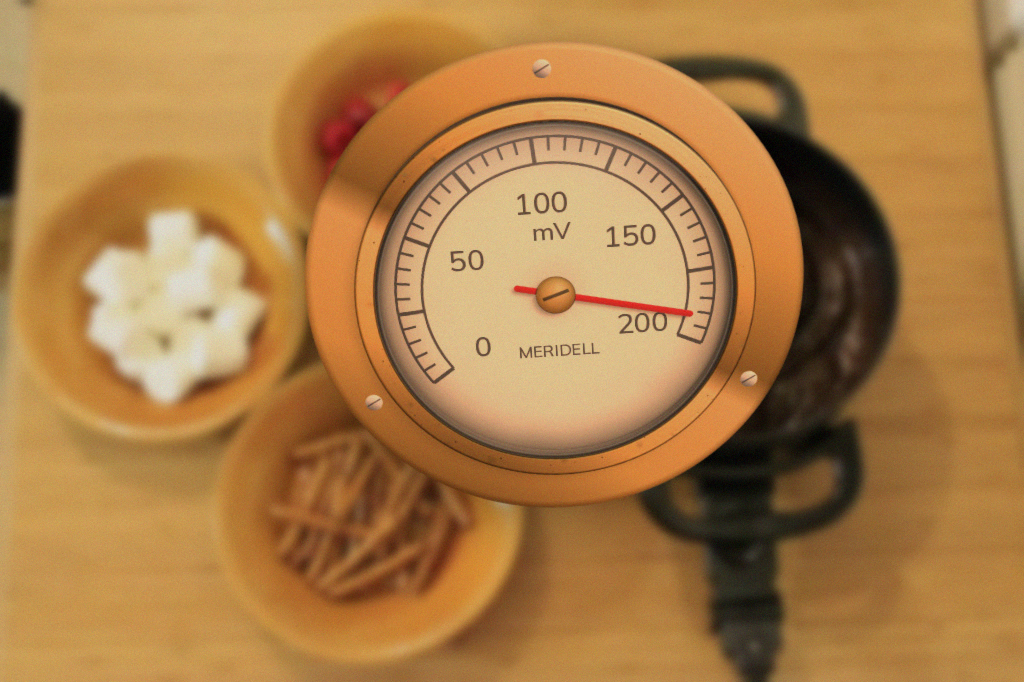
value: 190
